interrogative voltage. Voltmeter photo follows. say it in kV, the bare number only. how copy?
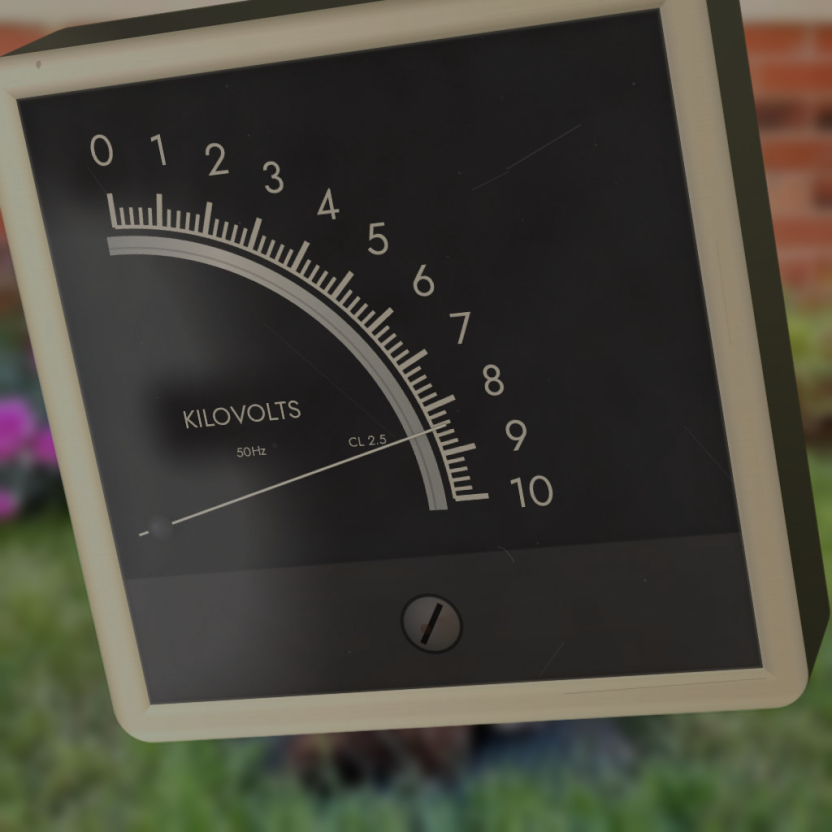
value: 8.4
